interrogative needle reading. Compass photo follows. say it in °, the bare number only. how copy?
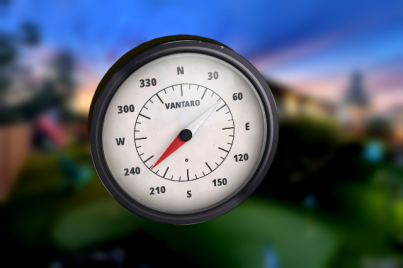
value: 230
